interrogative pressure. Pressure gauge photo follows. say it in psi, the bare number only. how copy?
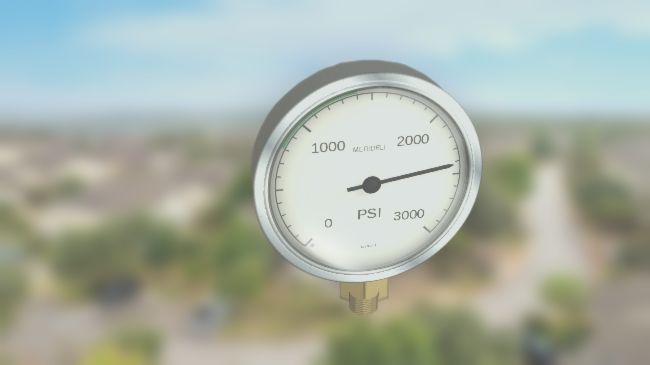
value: 2400
